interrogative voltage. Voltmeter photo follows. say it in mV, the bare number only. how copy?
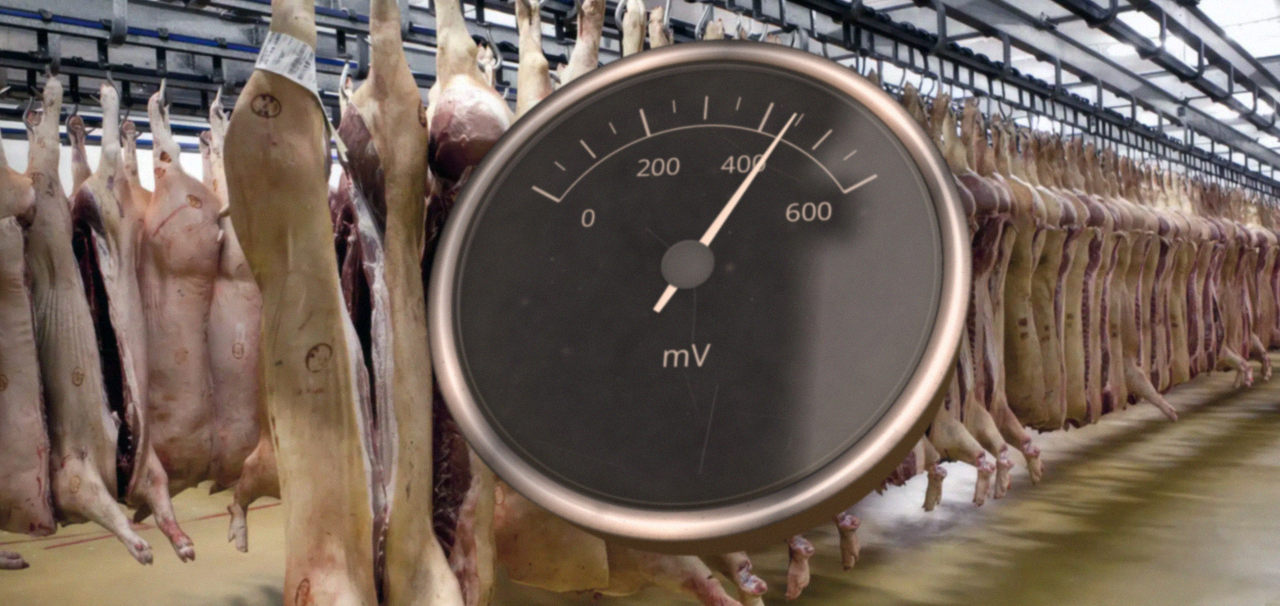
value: 450
